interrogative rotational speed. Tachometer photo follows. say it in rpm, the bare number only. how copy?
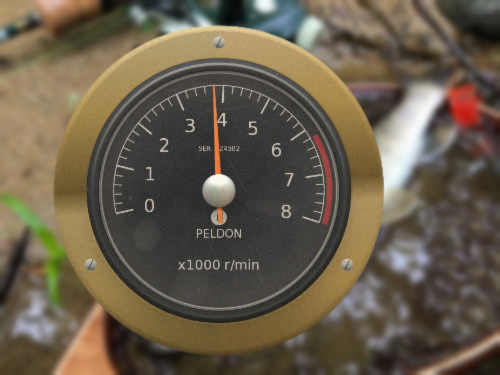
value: 3800
